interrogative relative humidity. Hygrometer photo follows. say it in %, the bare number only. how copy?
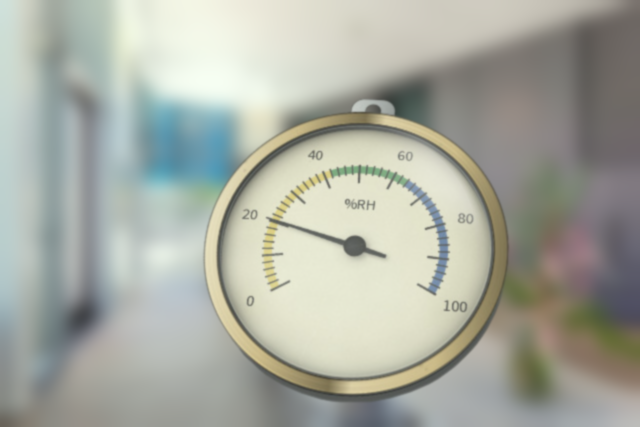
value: 20
